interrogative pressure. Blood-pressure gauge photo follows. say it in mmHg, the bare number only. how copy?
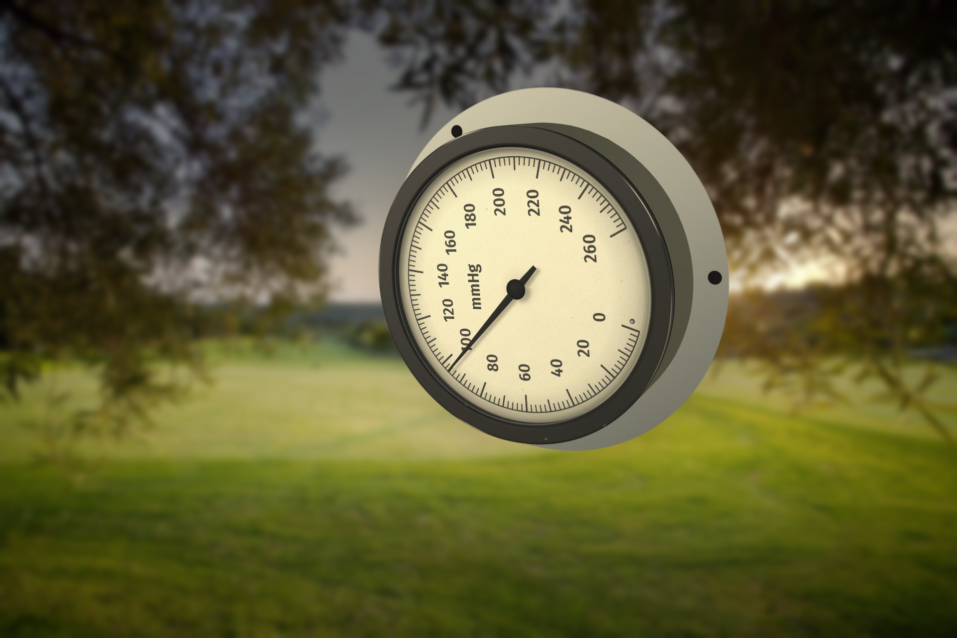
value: 96
